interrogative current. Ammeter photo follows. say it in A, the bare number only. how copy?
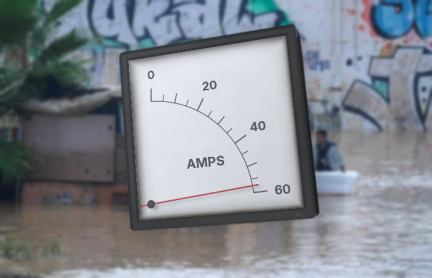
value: 57.5
